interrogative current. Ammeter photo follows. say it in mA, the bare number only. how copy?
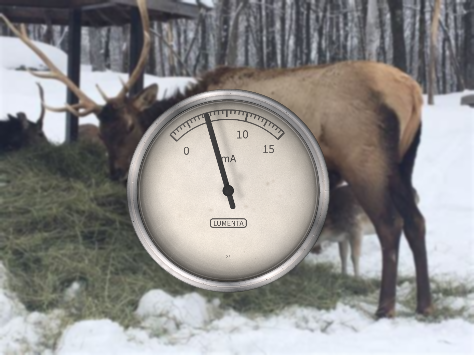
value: 5
